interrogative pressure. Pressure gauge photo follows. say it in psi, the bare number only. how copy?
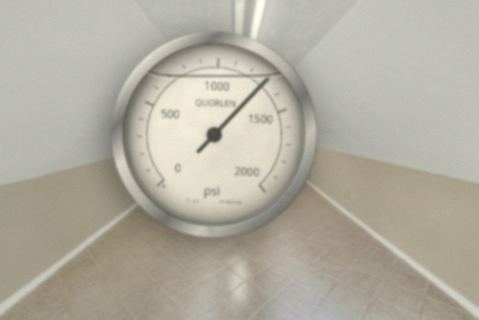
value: 1300
